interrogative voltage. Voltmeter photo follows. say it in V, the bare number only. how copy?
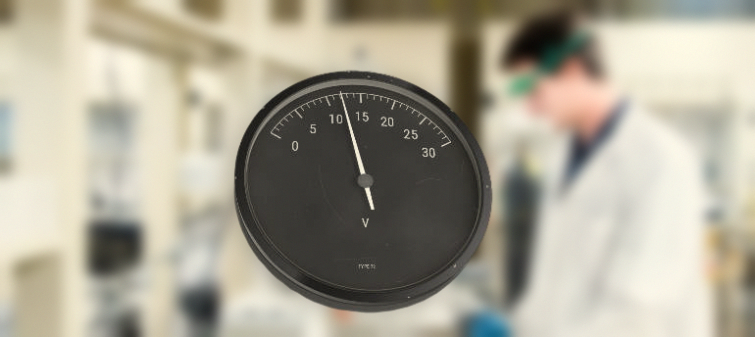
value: 12
